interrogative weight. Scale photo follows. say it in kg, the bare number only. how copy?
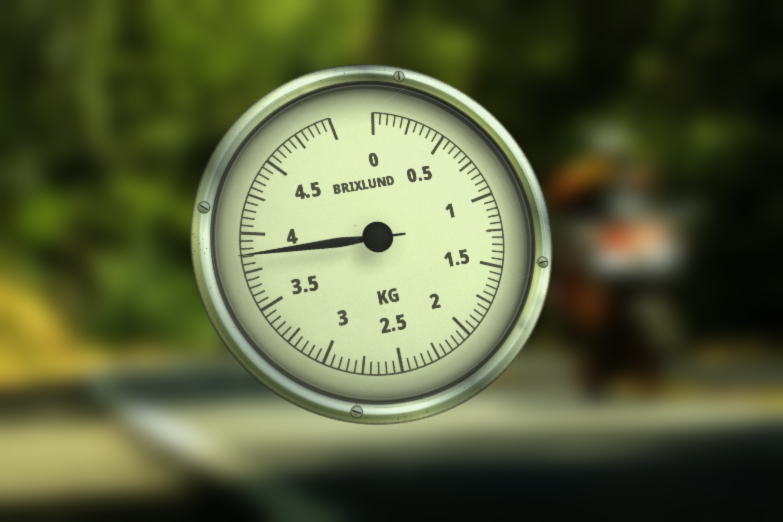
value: 3.85
